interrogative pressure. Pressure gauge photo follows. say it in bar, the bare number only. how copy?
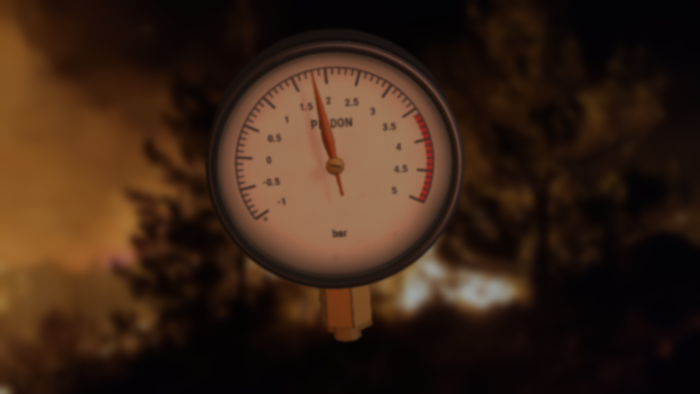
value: 1.8
